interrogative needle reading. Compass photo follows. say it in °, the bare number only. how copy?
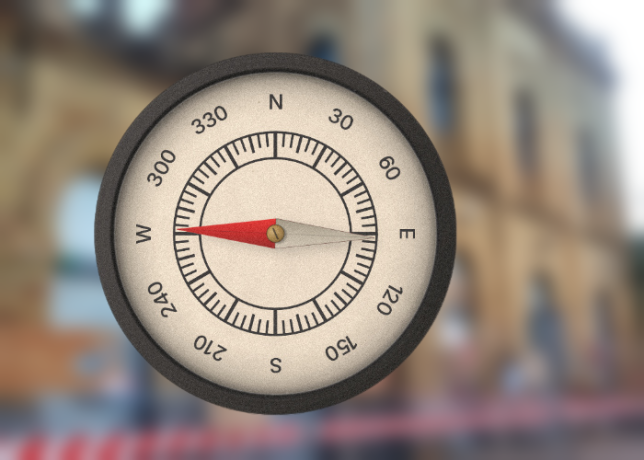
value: 272.5
